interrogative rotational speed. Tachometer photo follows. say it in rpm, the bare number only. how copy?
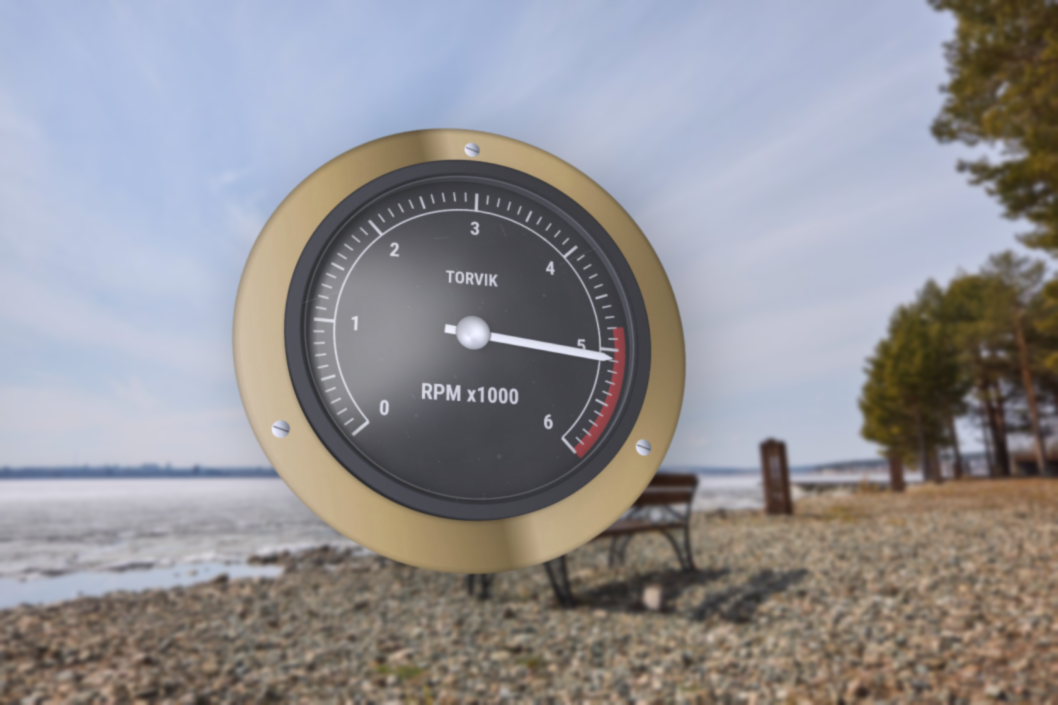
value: 5100
